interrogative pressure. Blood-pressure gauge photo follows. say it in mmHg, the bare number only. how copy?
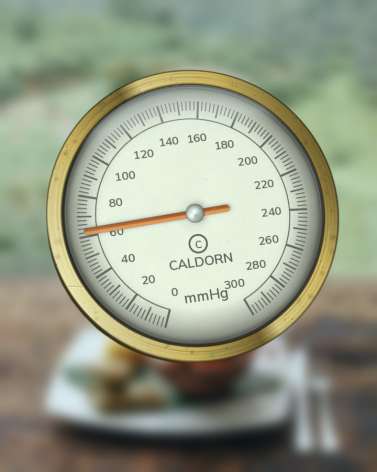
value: 62
